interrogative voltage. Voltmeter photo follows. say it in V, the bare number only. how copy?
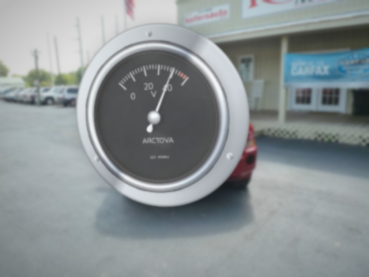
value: 40
